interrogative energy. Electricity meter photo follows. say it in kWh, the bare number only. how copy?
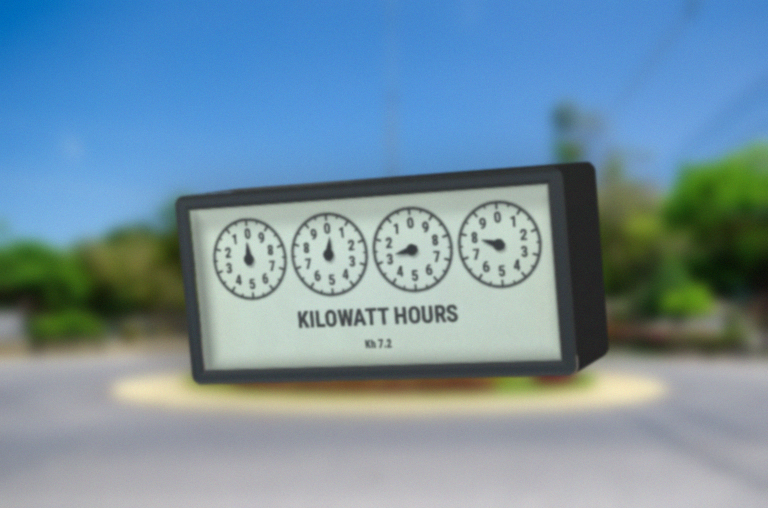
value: 28
